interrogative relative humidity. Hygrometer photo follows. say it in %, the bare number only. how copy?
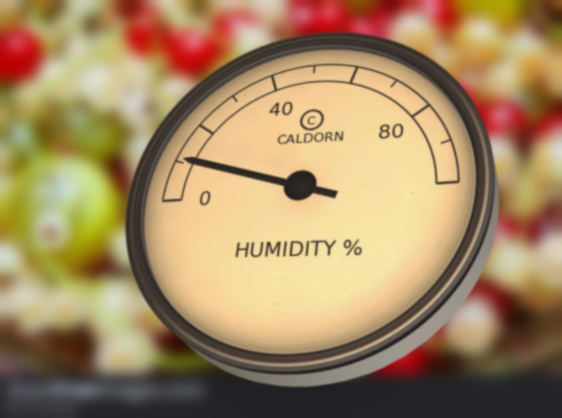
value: 10
